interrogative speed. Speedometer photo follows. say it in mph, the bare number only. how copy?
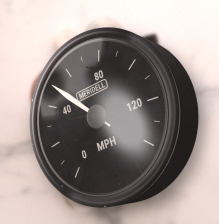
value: 50
